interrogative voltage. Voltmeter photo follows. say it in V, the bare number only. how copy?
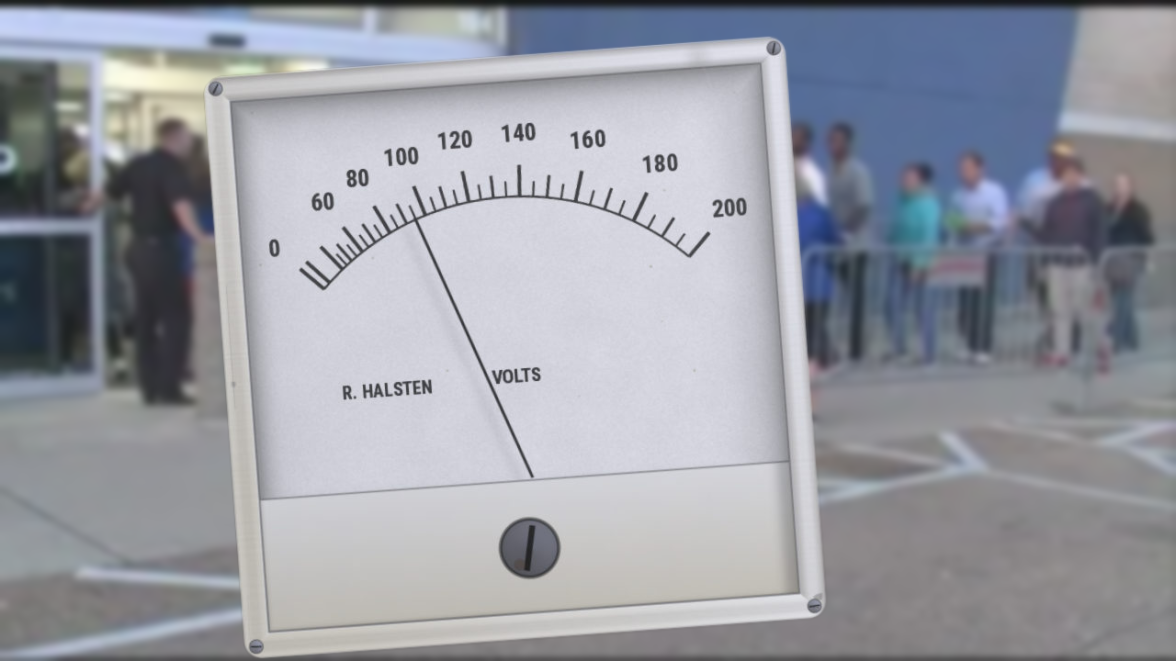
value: 95
